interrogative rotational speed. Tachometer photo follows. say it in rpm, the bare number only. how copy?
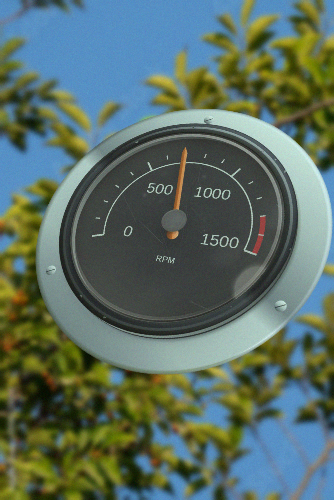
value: 700
